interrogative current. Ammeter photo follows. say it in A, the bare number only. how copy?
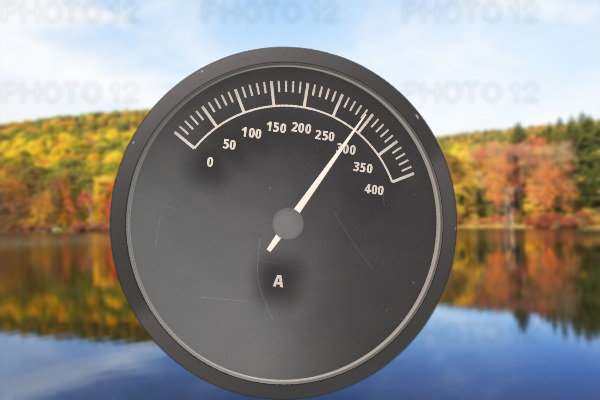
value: 290
